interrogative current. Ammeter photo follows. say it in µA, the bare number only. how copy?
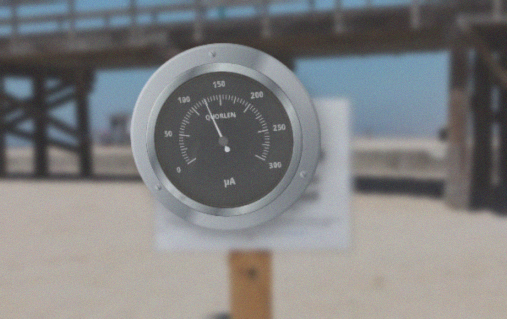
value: 125
